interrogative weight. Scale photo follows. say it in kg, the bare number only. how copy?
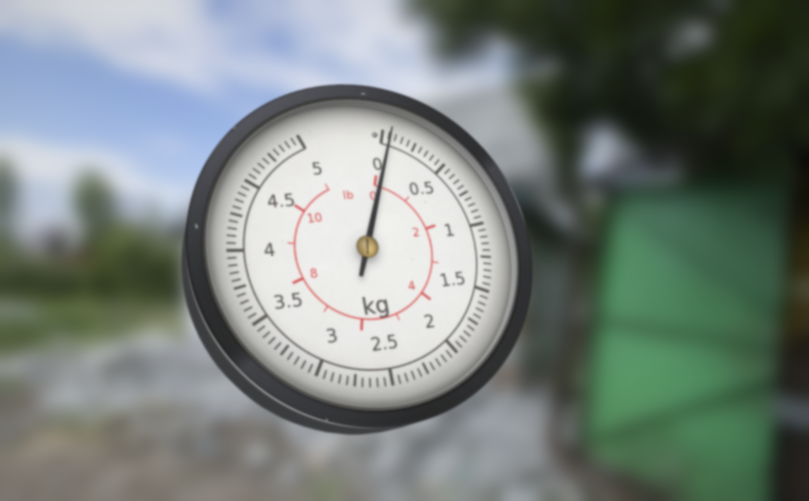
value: 0.05
